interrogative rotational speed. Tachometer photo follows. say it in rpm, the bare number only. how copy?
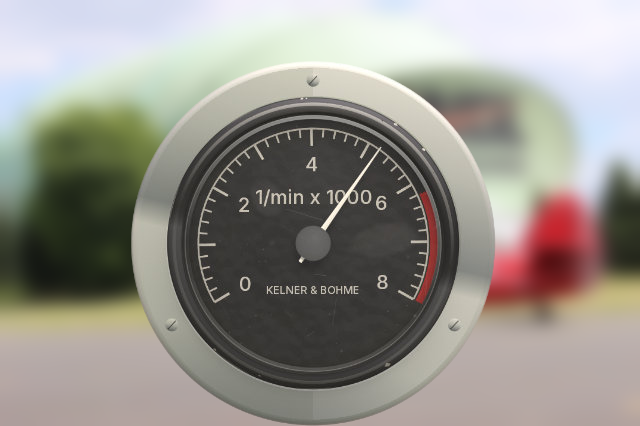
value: 5200
